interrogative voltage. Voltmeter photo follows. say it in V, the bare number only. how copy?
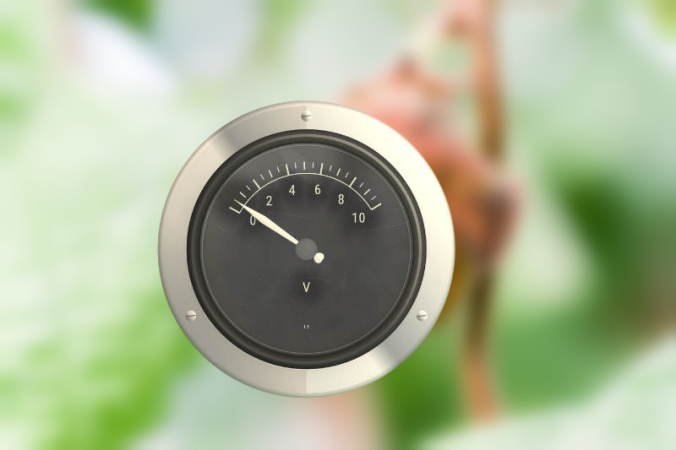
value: 0.5
